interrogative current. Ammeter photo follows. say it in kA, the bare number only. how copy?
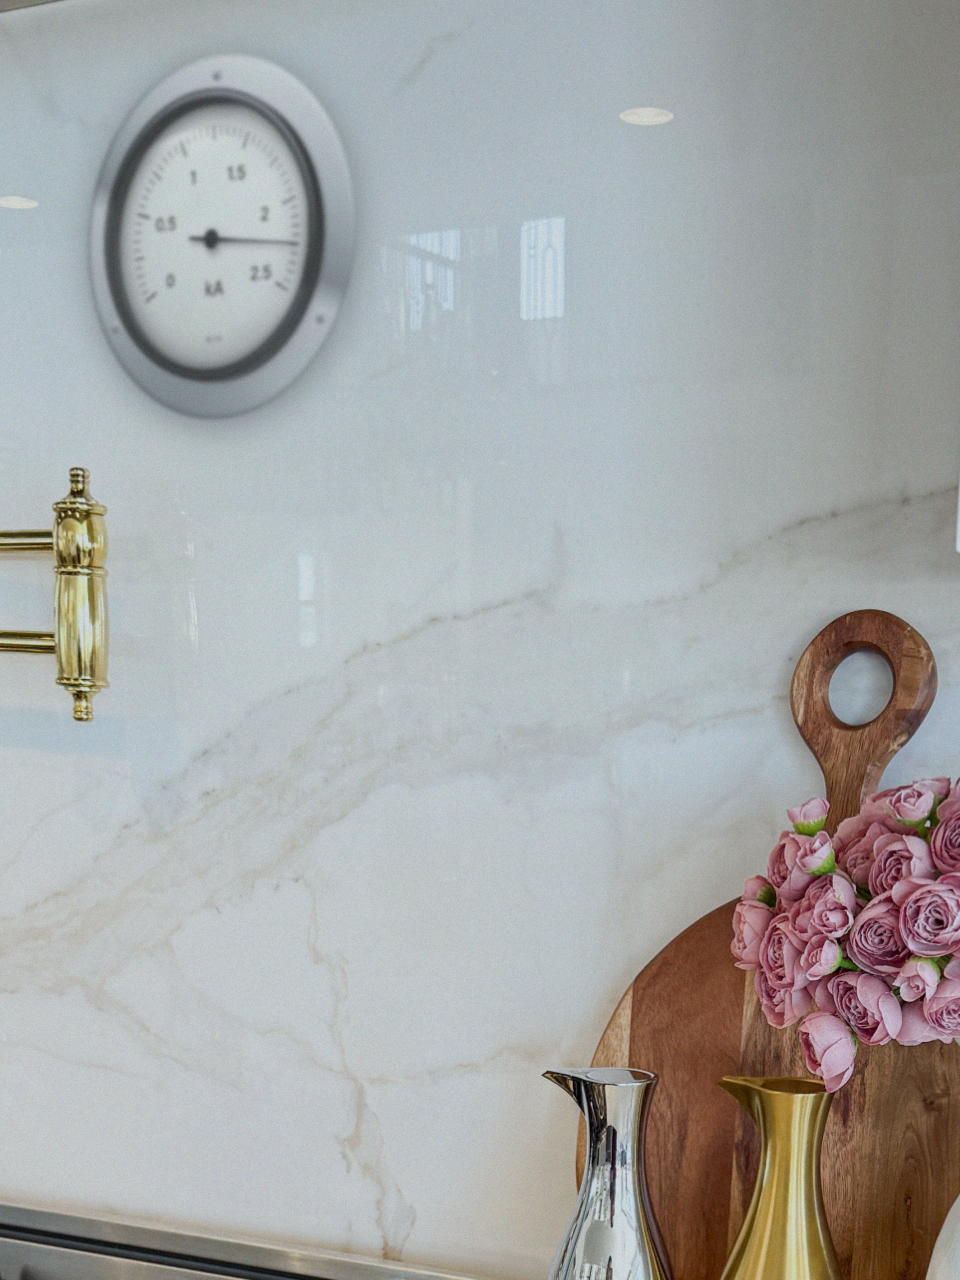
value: 2.25
